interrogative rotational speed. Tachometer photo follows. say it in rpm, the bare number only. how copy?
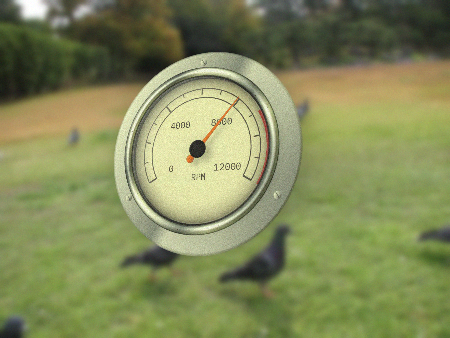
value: 8000
